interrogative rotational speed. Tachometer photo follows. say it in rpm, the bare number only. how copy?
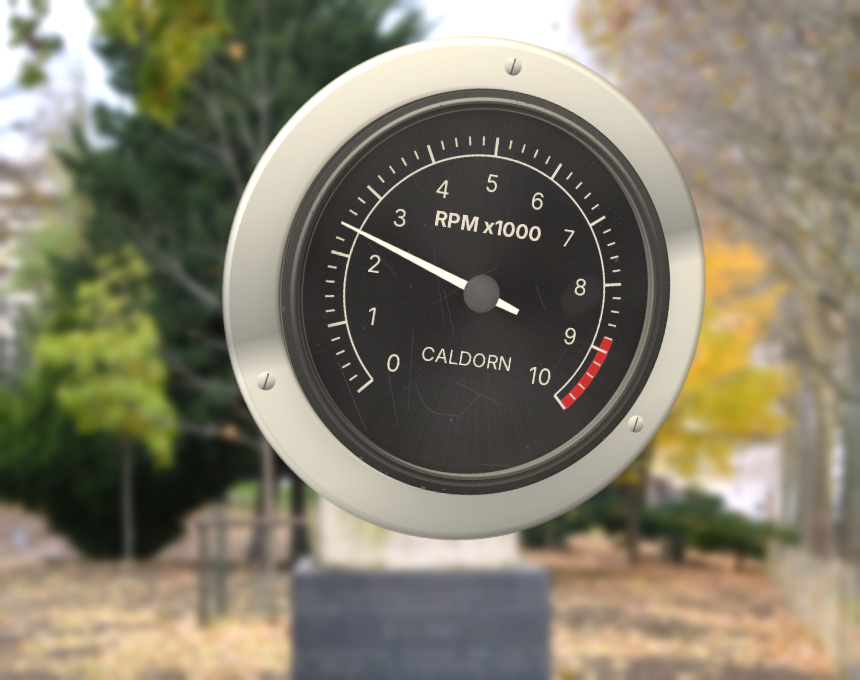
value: 2400
